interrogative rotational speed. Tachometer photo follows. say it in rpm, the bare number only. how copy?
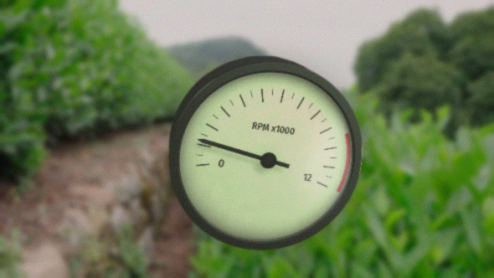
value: 1250
